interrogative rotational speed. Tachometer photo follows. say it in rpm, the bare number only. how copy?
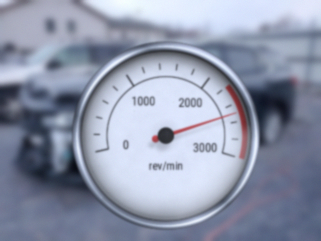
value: 2500
